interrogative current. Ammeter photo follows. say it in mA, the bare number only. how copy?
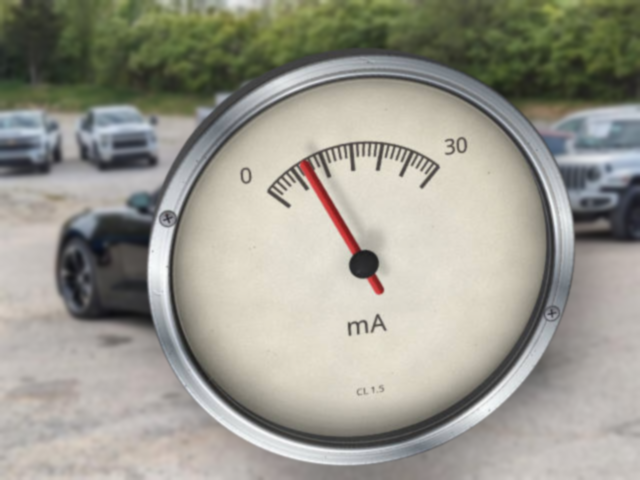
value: 7
